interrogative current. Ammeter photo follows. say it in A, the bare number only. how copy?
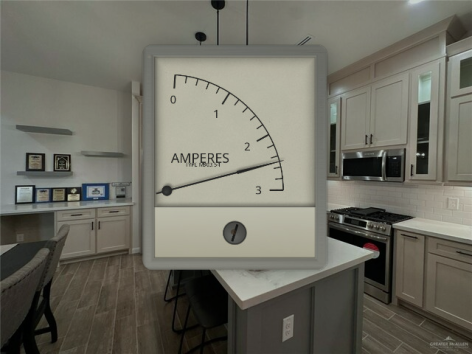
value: 2.5
